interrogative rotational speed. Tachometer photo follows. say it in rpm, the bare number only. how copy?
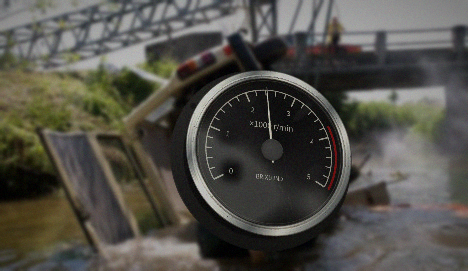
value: 2400
